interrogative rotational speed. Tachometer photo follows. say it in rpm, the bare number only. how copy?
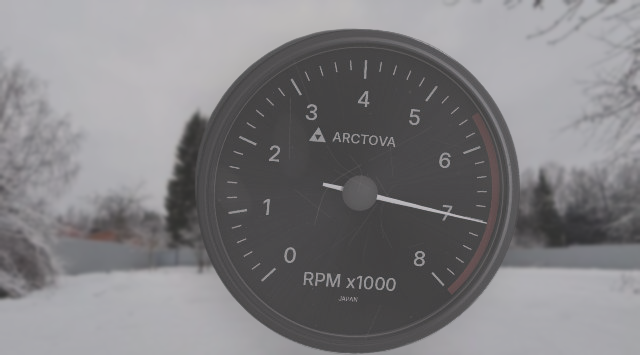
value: 7000
